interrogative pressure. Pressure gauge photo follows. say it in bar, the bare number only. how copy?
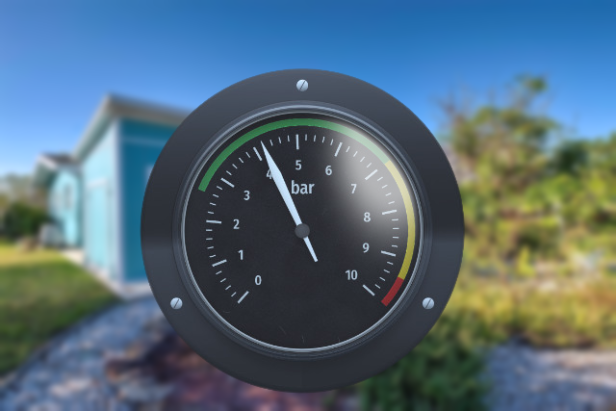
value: 4.2
